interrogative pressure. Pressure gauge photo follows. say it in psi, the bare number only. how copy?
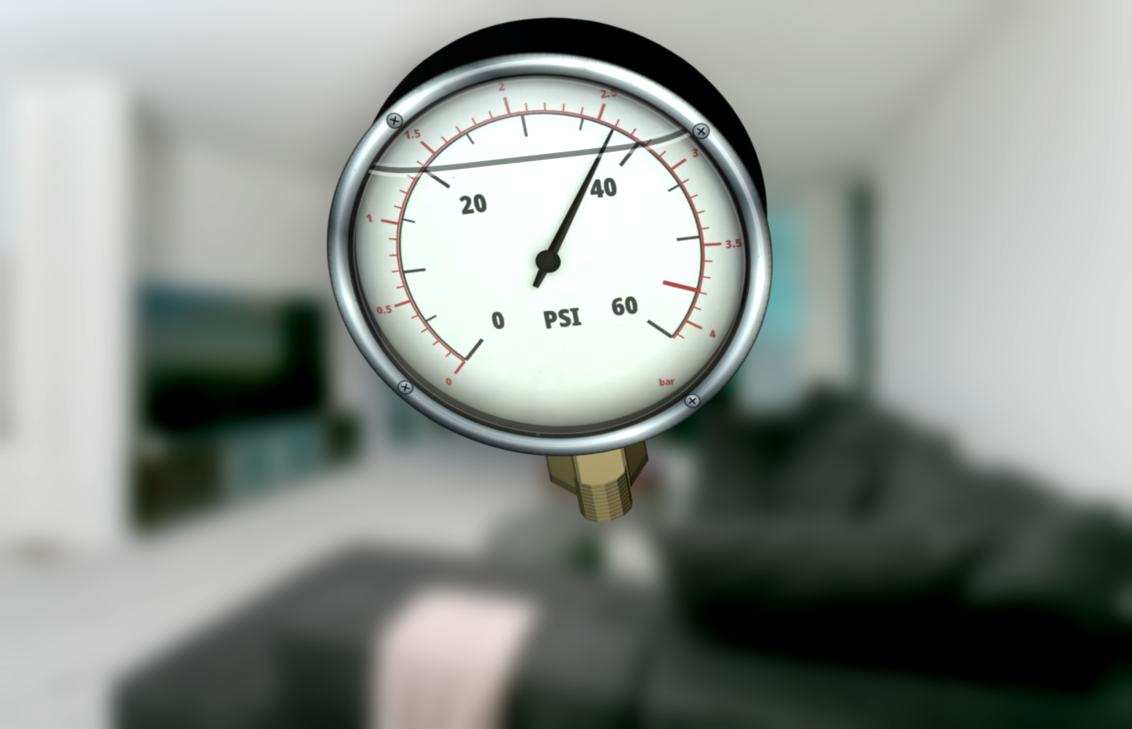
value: 37.5
